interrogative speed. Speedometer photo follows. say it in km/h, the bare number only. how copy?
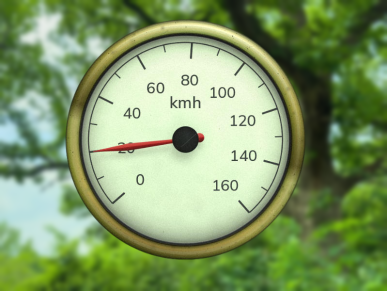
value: 20
